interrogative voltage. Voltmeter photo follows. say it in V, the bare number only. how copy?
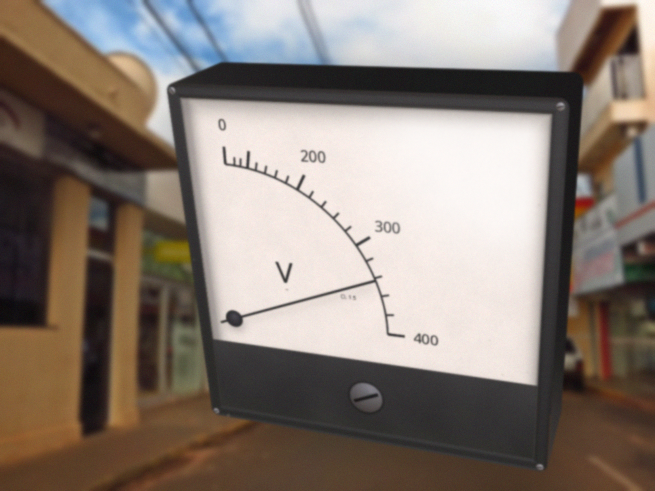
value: 340
